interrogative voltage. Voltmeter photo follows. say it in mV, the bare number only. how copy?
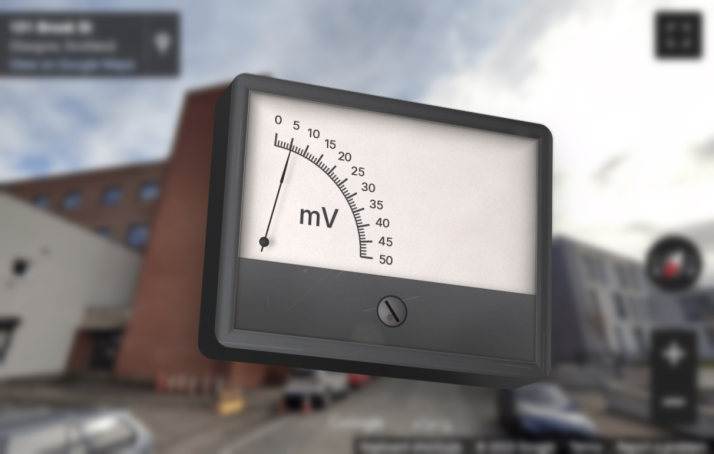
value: 5
